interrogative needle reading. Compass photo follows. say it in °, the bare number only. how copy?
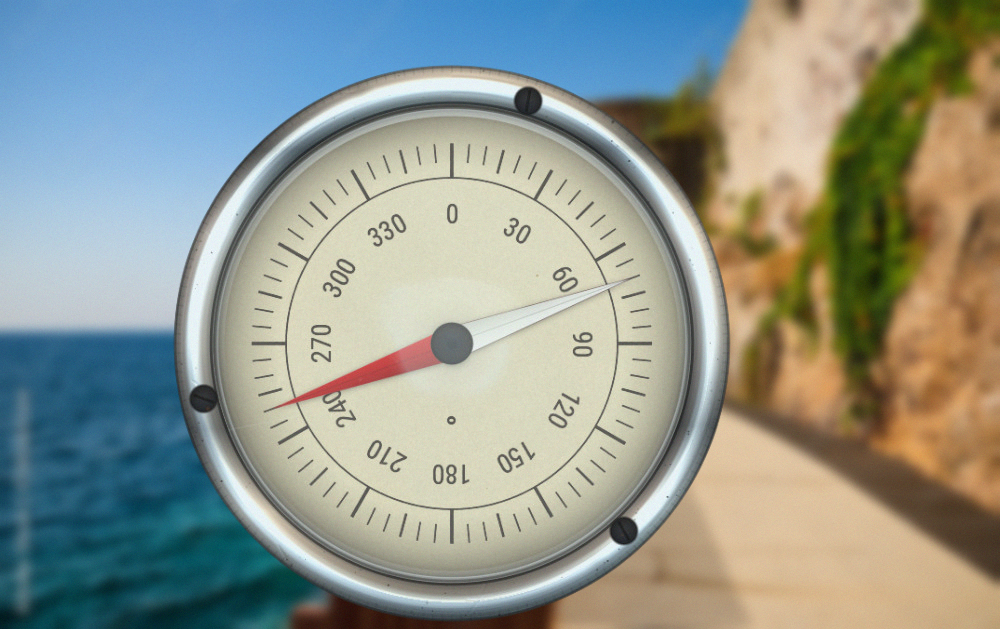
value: 250
